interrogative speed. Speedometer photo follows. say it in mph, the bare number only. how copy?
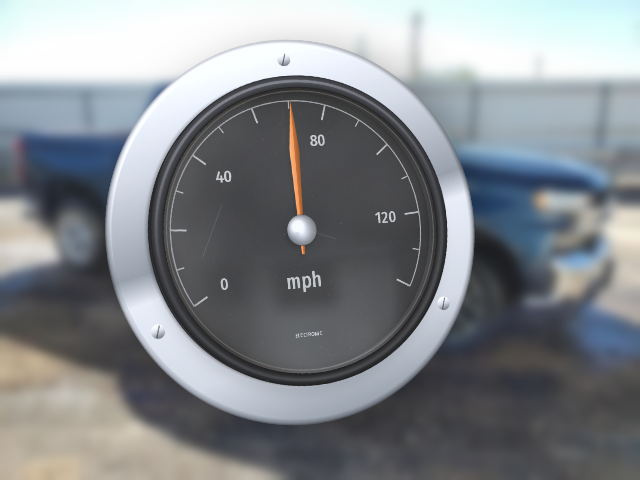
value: 70
